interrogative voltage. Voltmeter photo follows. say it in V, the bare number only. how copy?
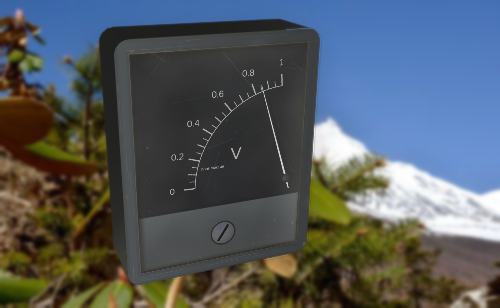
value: 0.85
